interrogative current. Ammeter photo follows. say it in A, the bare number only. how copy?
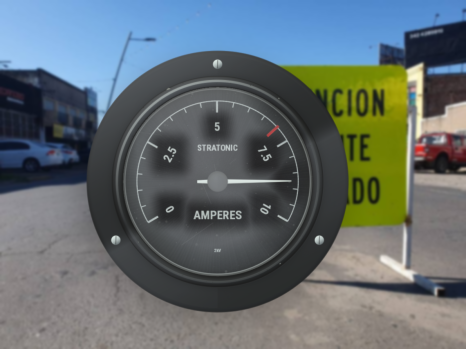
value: 8.75
